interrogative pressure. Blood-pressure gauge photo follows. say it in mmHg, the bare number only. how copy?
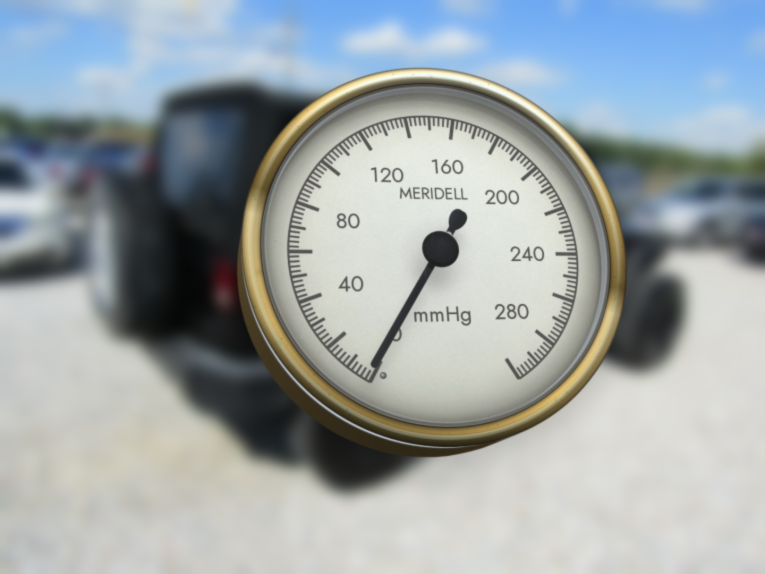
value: 2
